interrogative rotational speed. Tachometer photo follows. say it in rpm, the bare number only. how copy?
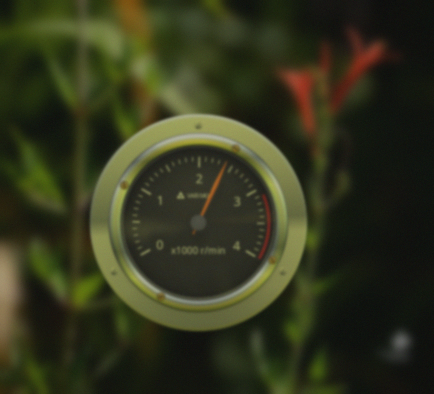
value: 2400
